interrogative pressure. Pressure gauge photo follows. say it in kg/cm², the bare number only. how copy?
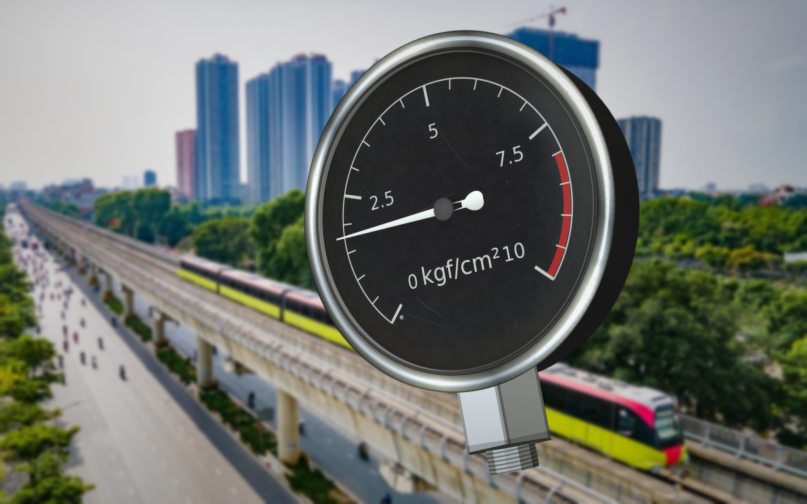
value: 1.75
